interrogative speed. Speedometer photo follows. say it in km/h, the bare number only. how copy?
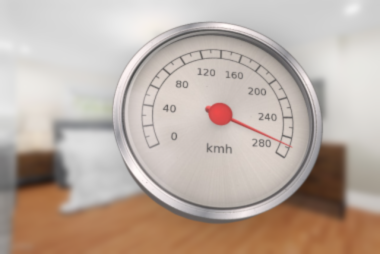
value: 270
